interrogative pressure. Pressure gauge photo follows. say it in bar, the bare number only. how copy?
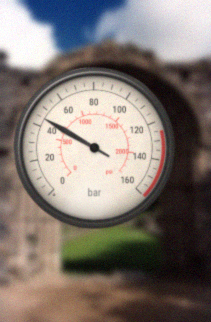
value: 45
